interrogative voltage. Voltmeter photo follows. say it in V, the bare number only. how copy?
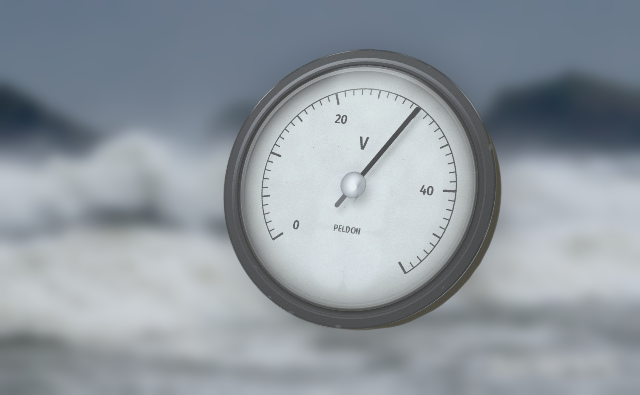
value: 30
